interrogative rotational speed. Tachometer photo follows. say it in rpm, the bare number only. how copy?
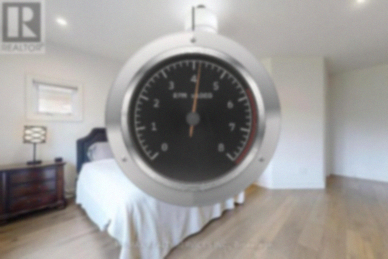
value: 4200
